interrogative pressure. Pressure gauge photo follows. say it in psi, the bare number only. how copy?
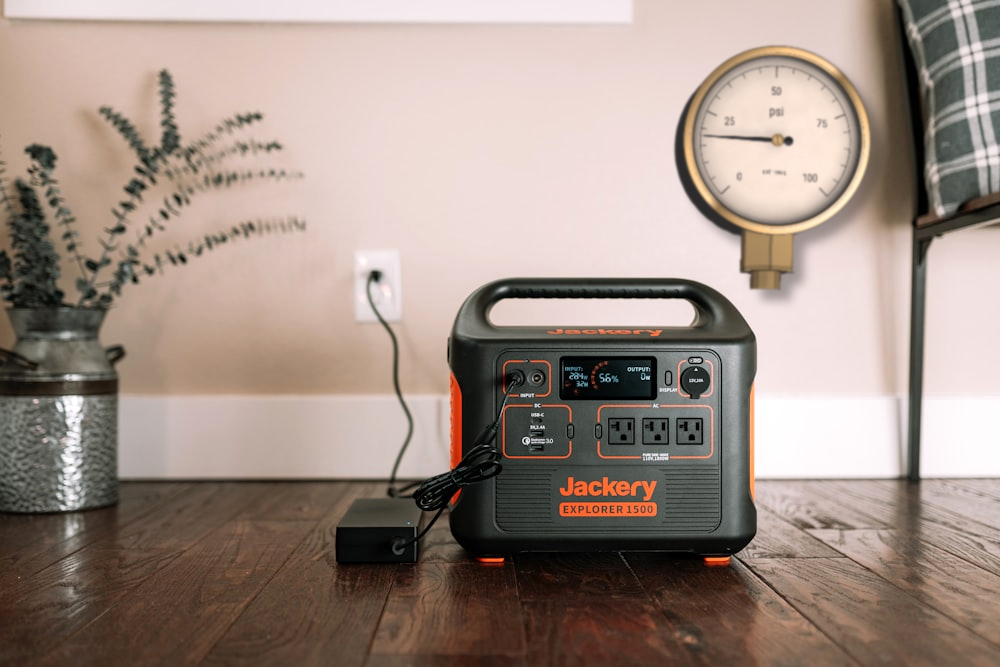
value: 17.5
